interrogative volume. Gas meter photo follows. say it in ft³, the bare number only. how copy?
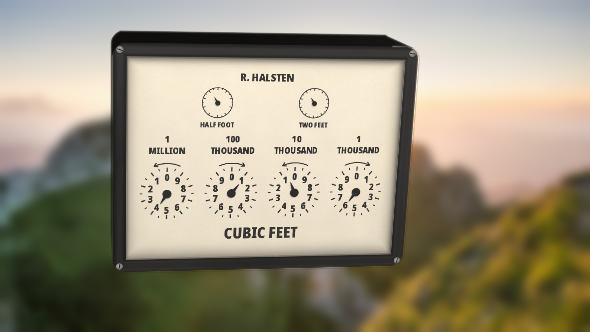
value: 410600
